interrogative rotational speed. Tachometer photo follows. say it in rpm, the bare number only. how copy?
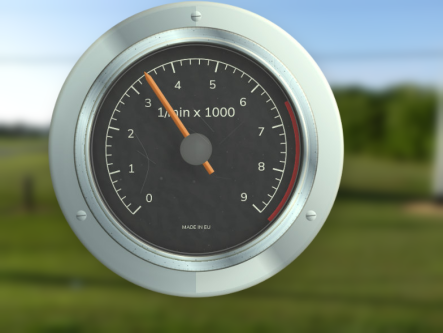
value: 3400
